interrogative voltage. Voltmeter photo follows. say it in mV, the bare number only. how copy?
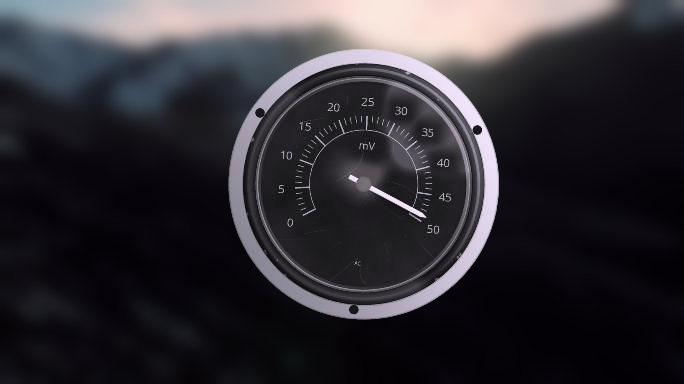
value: 49
